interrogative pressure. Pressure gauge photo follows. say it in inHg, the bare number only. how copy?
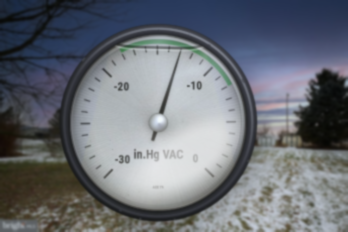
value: -13
